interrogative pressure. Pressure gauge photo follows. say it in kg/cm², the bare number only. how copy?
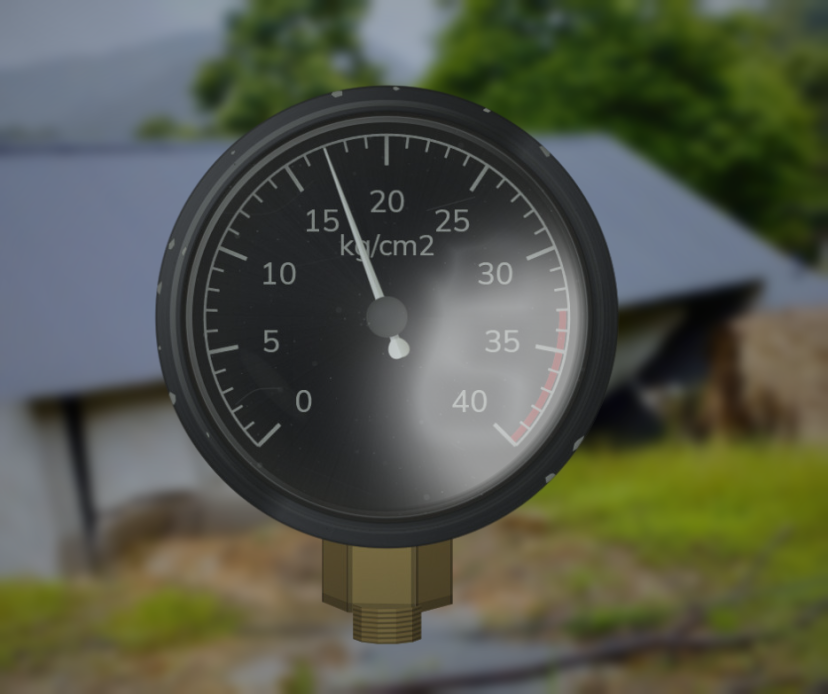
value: 17
